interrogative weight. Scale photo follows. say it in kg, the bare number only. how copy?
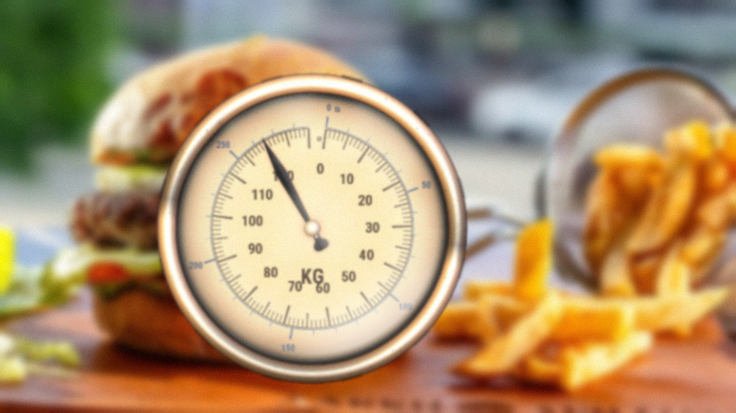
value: 120
